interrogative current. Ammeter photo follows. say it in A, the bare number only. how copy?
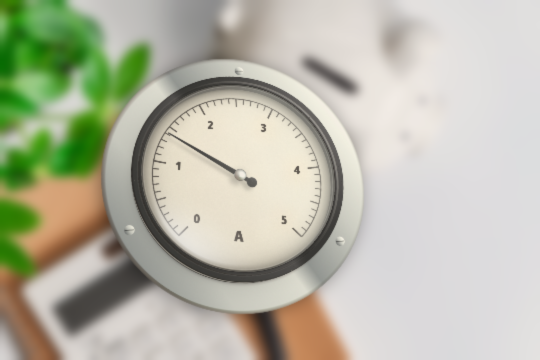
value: 1.4
